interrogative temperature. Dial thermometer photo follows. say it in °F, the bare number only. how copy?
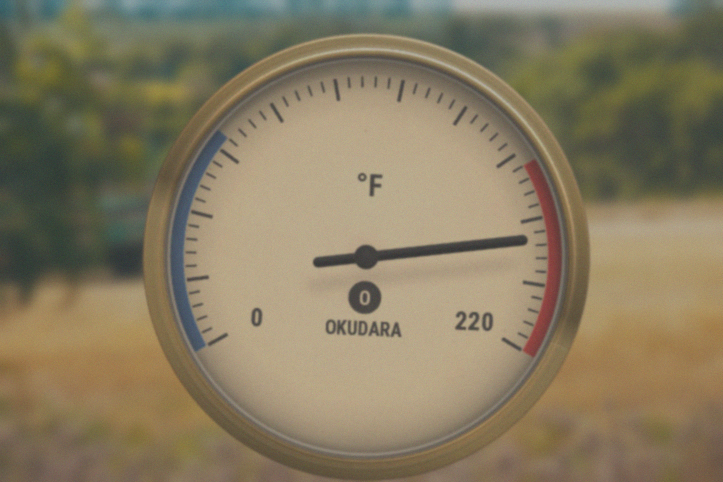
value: 186
